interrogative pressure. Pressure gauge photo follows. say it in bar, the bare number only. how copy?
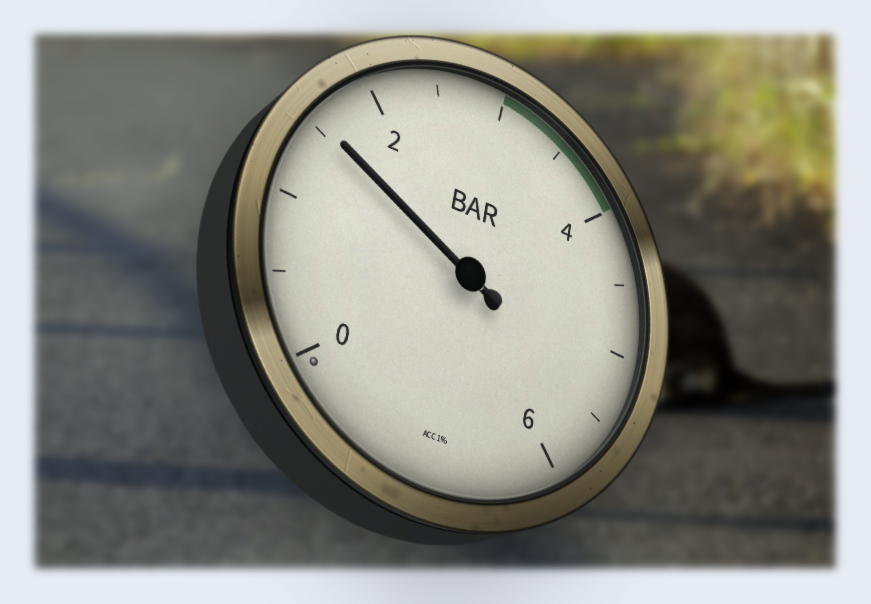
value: 1.5
